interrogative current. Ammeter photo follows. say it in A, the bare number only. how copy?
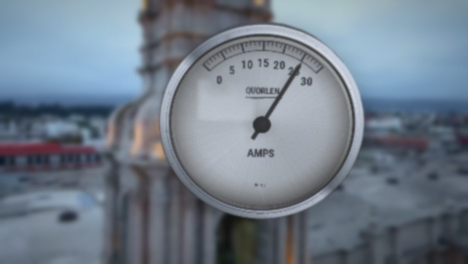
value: 25
